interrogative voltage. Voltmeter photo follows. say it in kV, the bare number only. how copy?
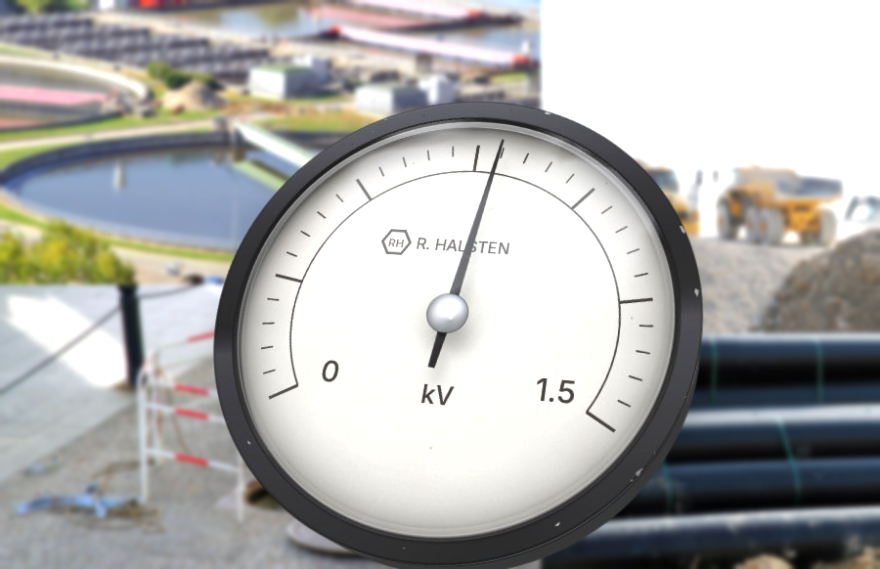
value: 0.8
